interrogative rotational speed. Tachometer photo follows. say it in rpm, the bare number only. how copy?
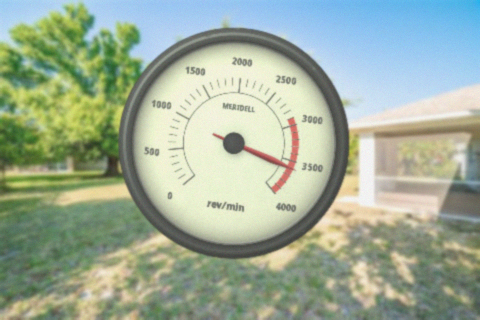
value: 3600
